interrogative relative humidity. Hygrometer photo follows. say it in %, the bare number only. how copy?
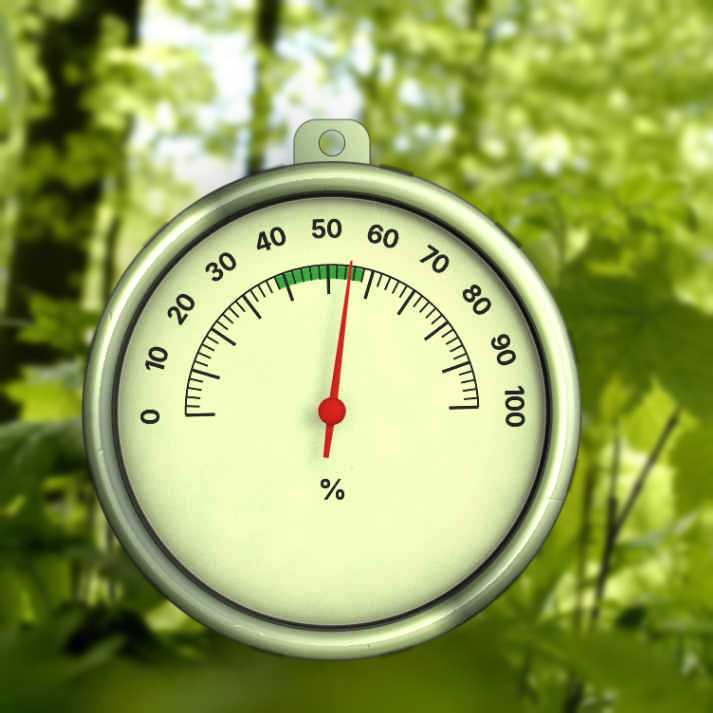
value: 55
